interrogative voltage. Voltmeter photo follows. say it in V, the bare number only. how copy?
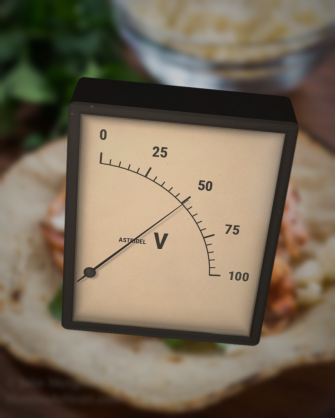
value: 50
